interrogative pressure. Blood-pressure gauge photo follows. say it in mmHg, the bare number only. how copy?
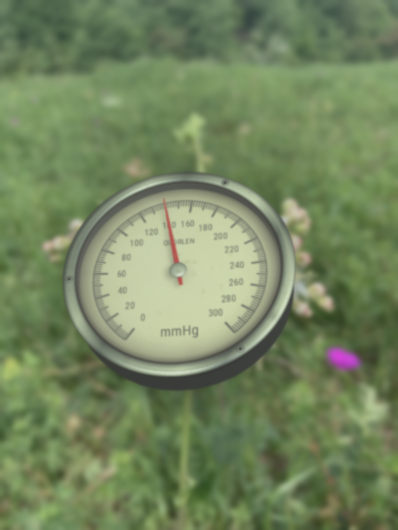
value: 140
